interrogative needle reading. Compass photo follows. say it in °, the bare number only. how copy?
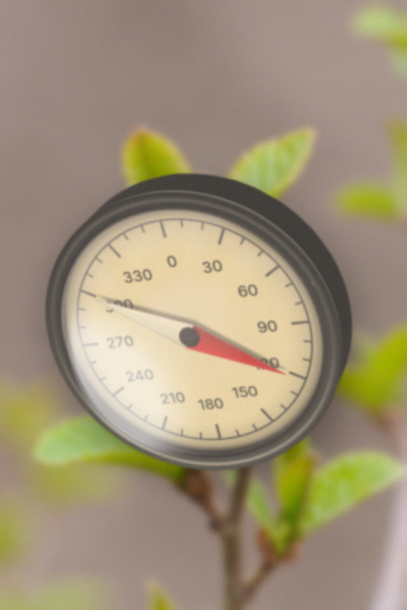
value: 120
